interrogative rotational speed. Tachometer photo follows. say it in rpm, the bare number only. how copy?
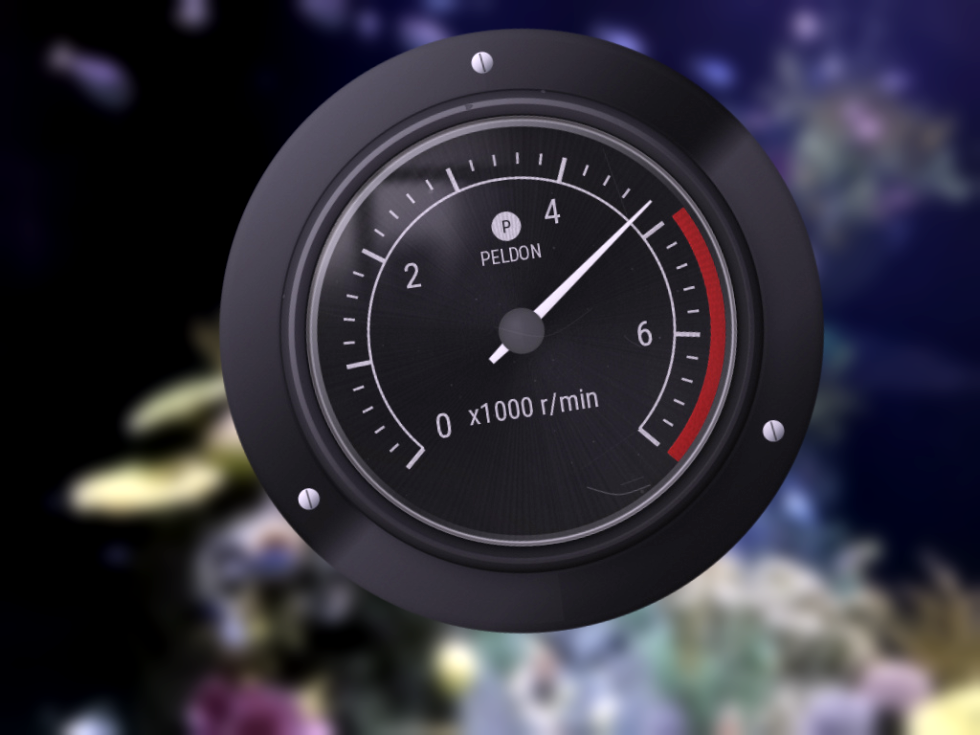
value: 4800
